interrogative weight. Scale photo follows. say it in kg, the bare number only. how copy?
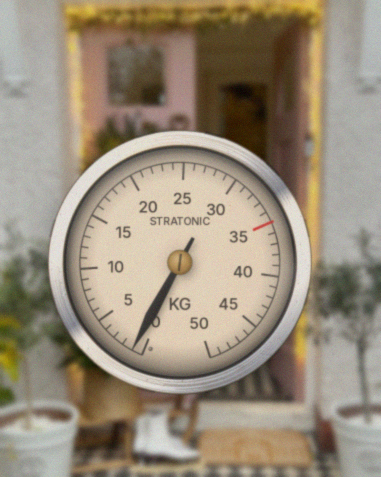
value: 1
